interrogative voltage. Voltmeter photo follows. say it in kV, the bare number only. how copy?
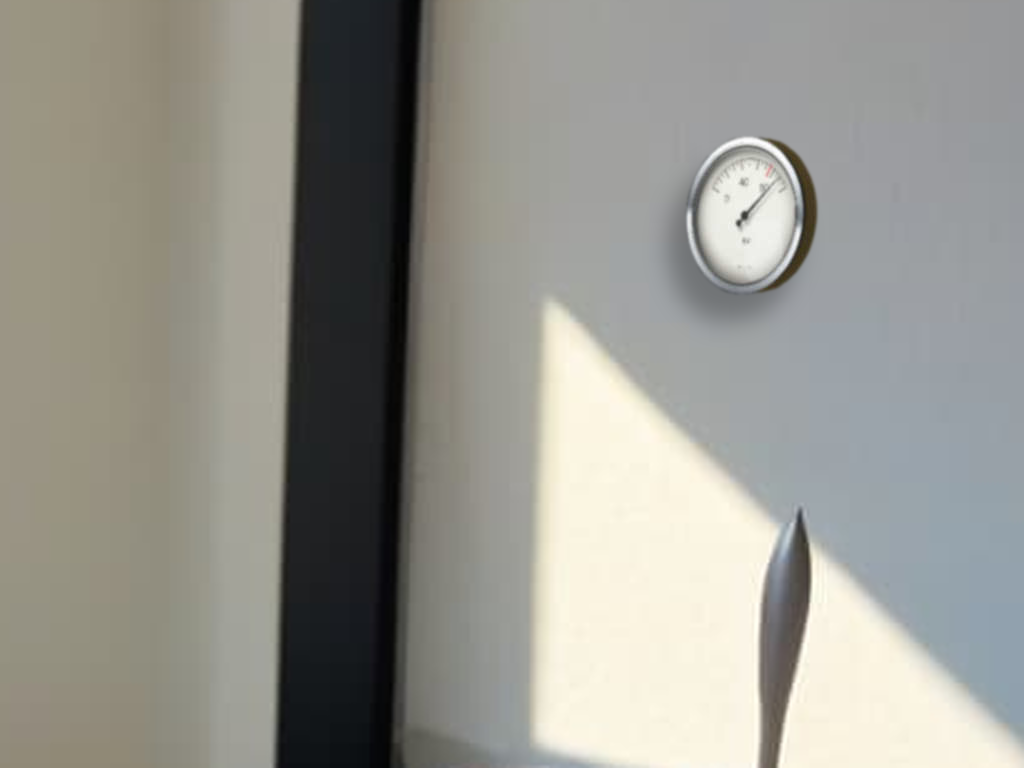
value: 90
